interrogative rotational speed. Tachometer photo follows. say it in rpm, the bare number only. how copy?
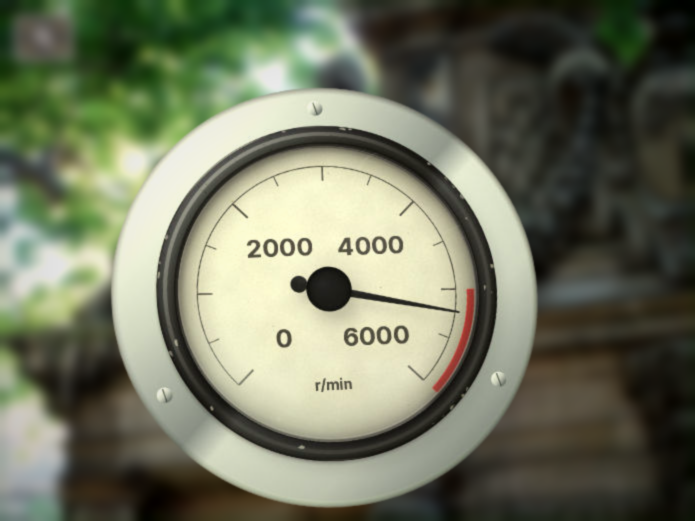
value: 5250
